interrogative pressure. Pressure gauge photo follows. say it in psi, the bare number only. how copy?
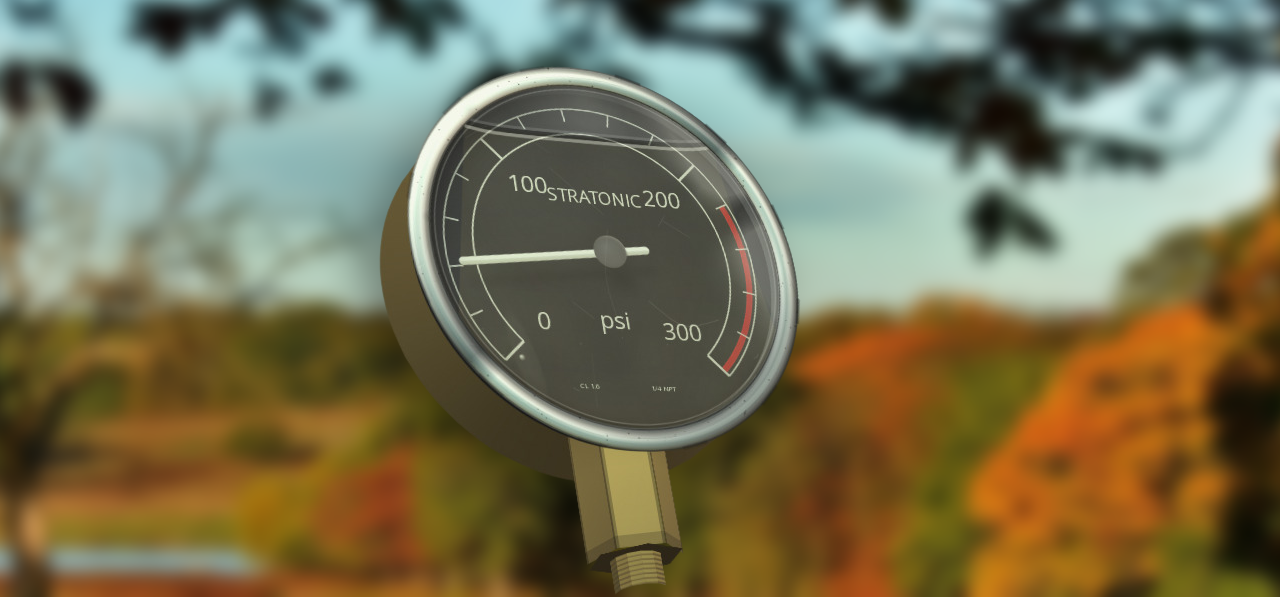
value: 40
